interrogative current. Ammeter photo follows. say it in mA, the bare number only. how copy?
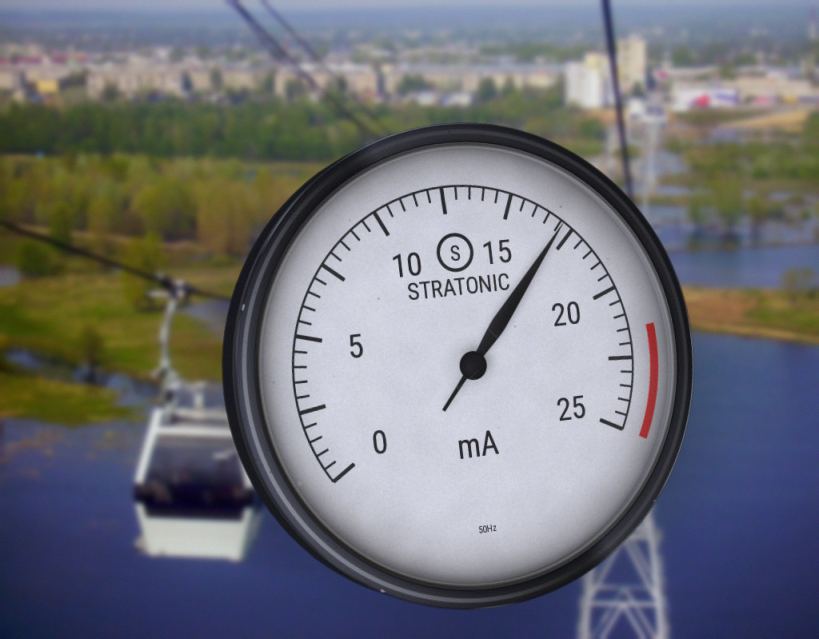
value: 17
